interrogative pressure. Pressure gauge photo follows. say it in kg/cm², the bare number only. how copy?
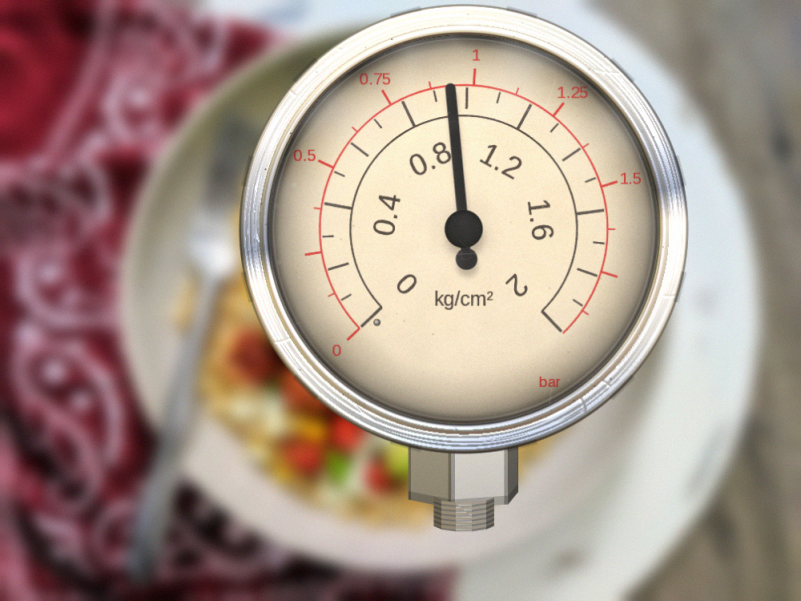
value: 0.95
